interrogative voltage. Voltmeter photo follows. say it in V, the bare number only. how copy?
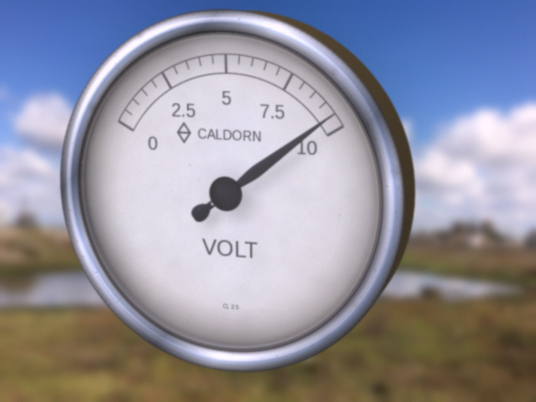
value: 9.5
